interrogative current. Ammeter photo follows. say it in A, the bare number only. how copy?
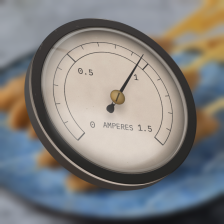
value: 0.95
